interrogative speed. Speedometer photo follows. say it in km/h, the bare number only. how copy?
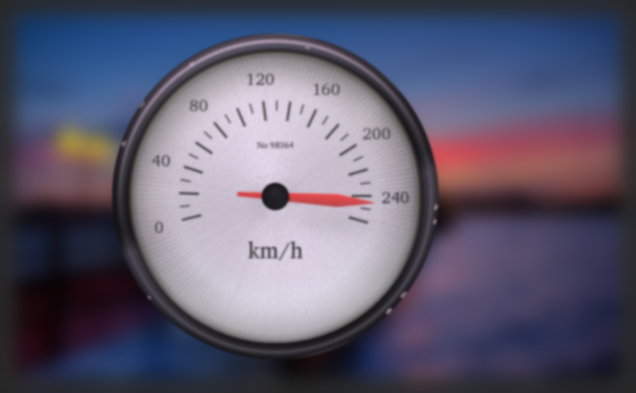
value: 245
